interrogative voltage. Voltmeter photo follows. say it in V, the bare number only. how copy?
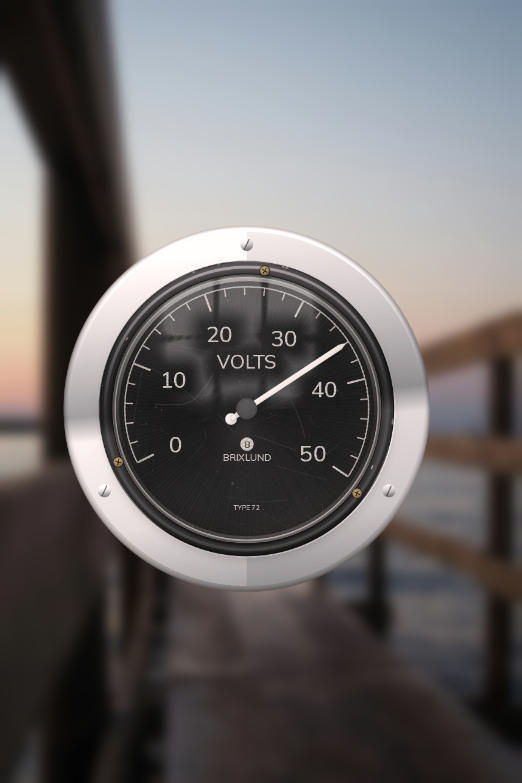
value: 36
